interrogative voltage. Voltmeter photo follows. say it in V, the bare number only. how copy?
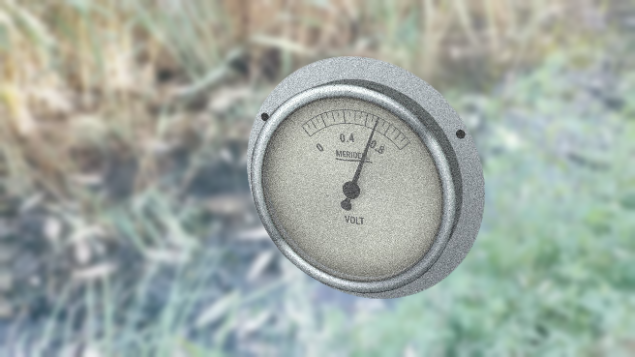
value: 0.7
